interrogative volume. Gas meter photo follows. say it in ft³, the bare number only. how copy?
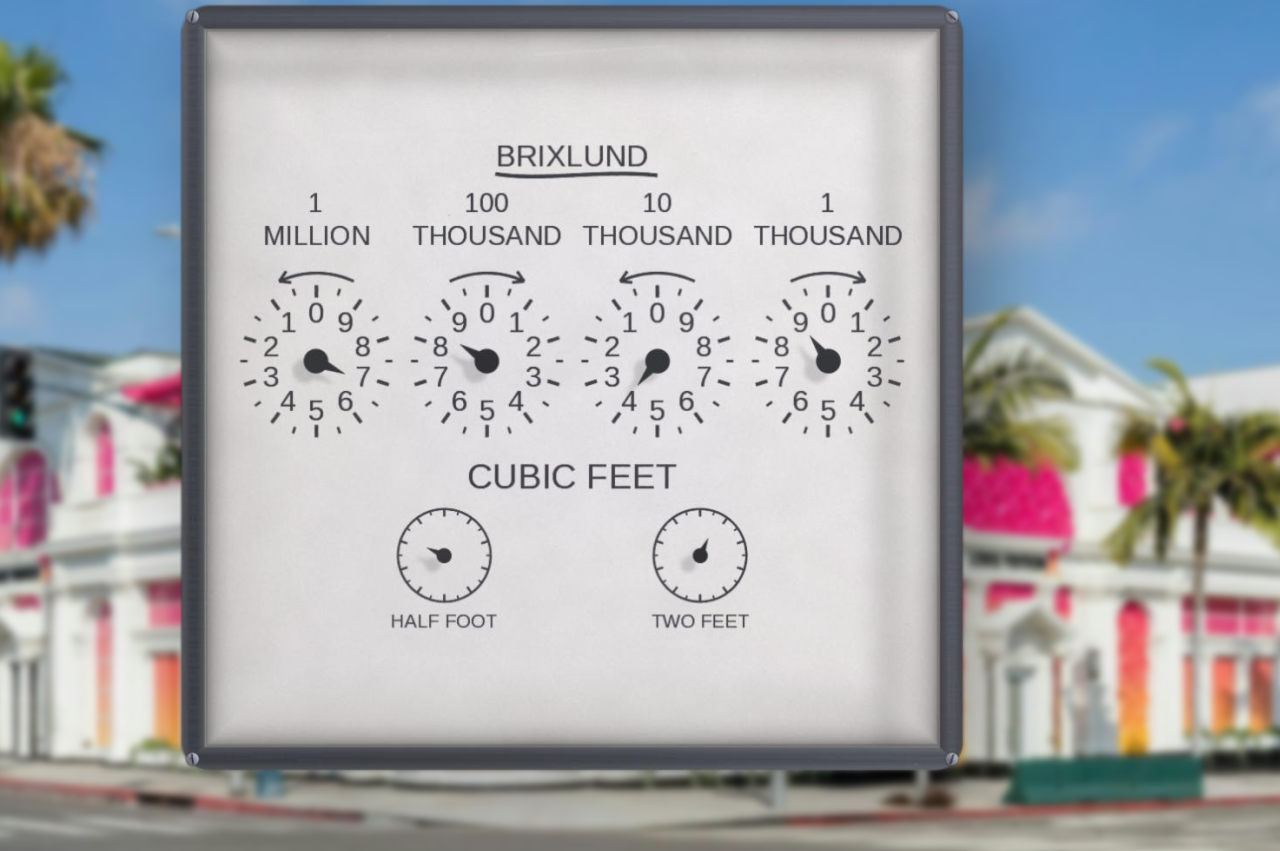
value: 683900
